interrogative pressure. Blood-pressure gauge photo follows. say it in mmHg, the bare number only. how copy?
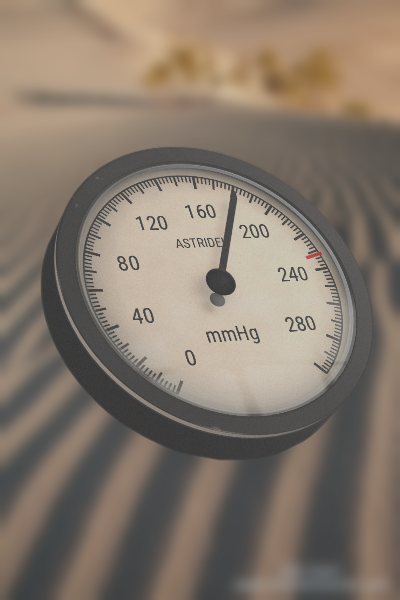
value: 180
